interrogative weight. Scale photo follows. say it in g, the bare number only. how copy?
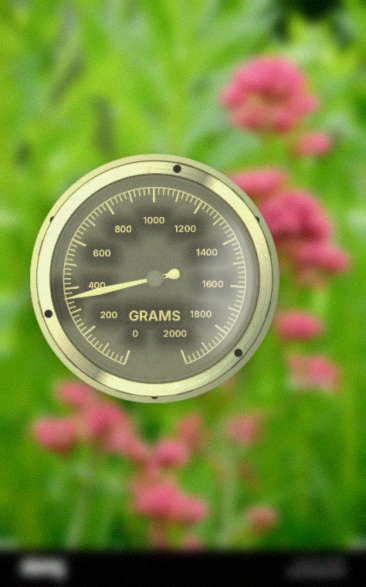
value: 360
